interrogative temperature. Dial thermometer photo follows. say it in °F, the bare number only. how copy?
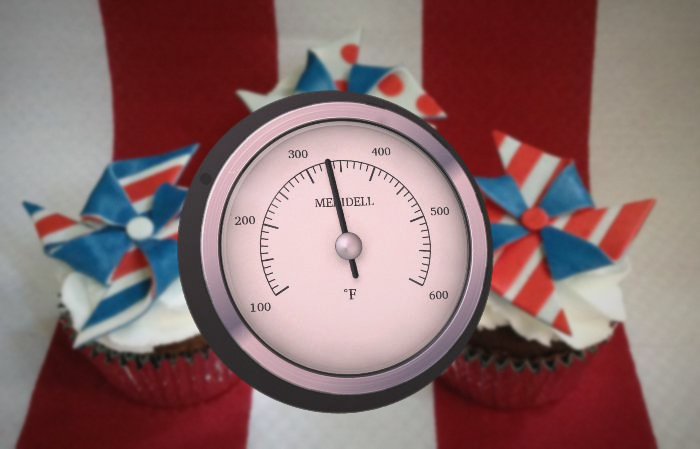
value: 330
